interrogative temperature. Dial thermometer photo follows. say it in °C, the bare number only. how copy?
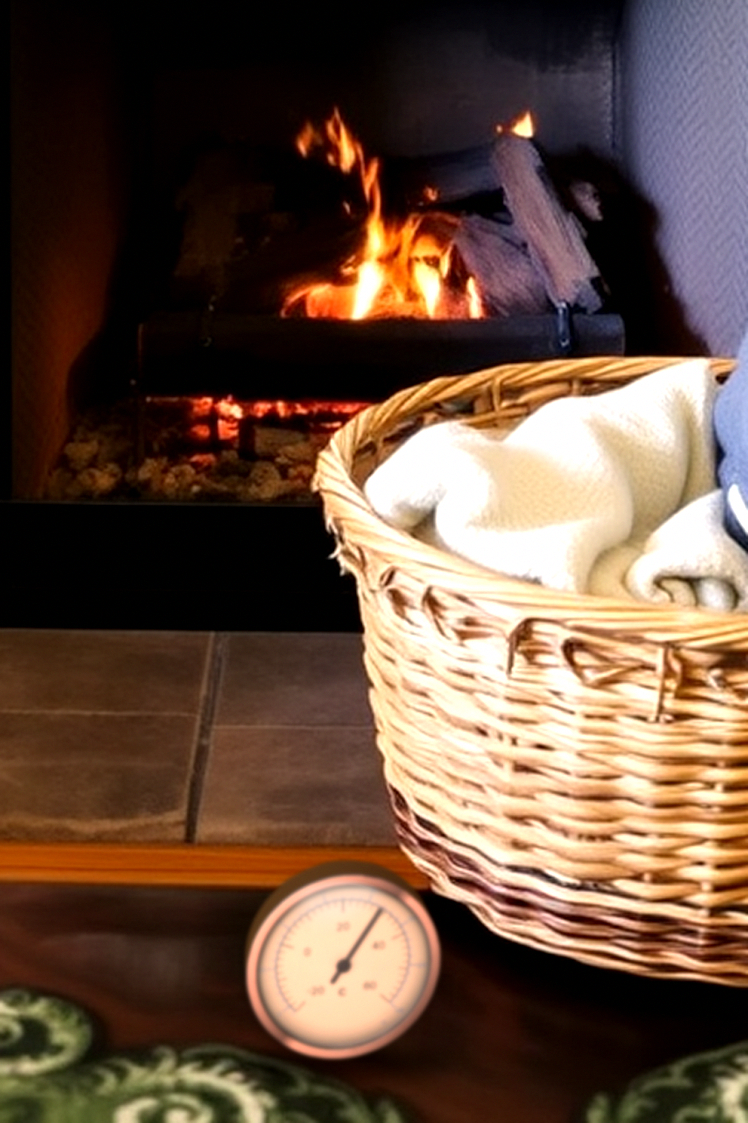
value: 30
